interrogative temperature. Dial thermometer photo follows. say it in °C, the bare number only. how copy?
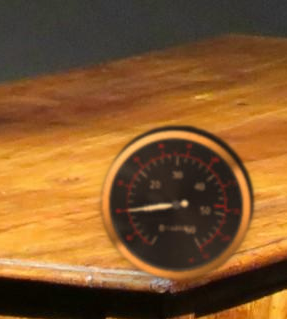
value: 10
